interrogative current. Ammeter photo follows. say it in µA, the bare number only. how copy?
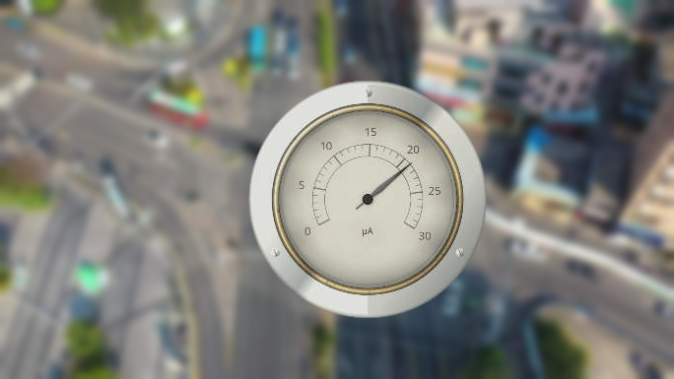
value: 21
